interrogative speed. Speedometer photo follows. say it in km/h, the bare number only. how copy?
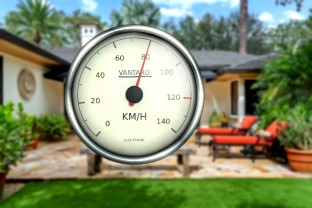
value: 80
